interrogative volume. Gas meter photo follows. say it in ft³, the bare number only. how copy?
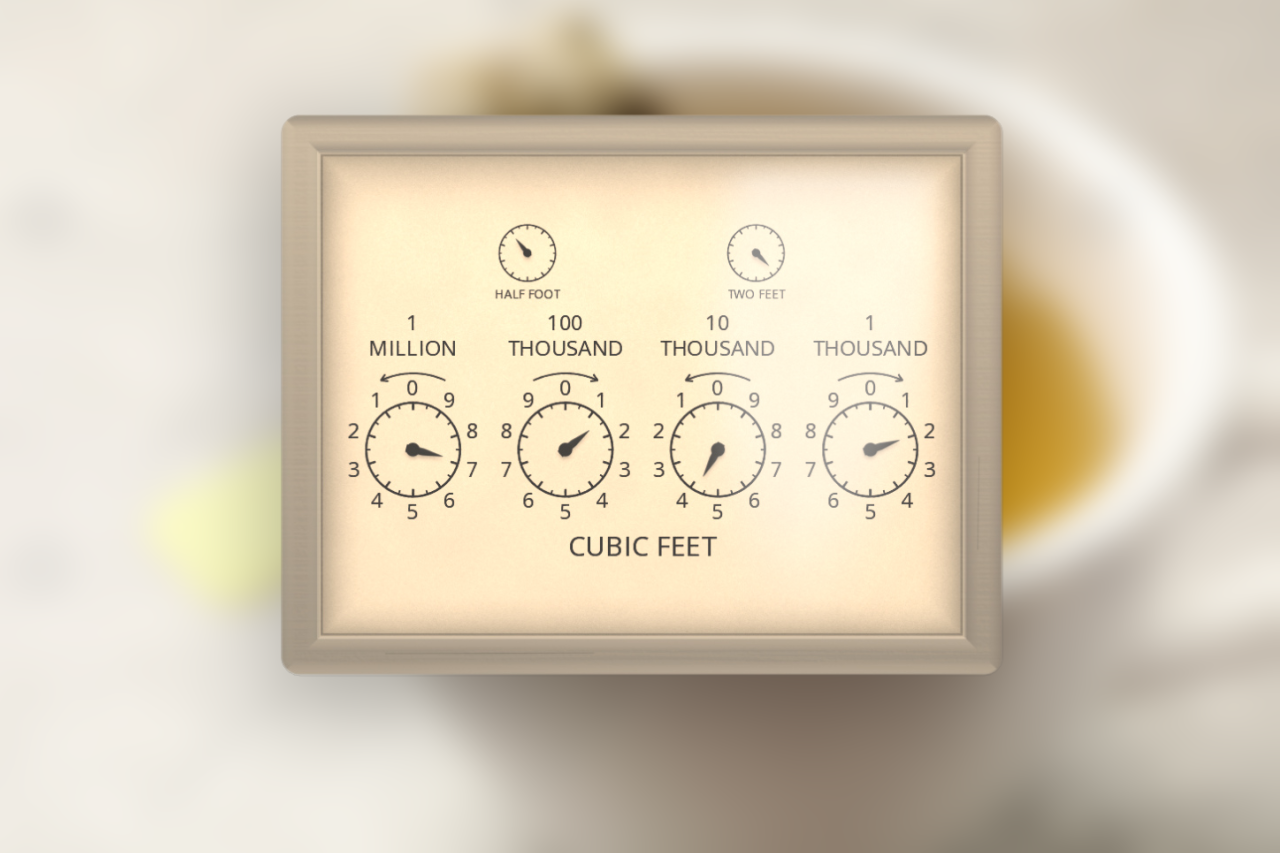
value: 714200
